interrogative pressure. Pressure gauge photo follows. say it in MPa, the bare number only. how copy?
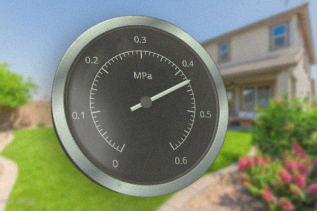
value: 0.43
